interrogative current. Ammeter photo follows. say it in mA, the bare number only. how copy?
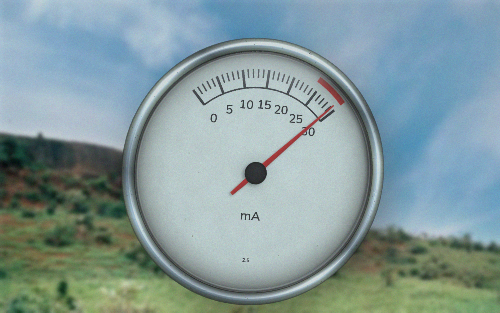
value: 29
